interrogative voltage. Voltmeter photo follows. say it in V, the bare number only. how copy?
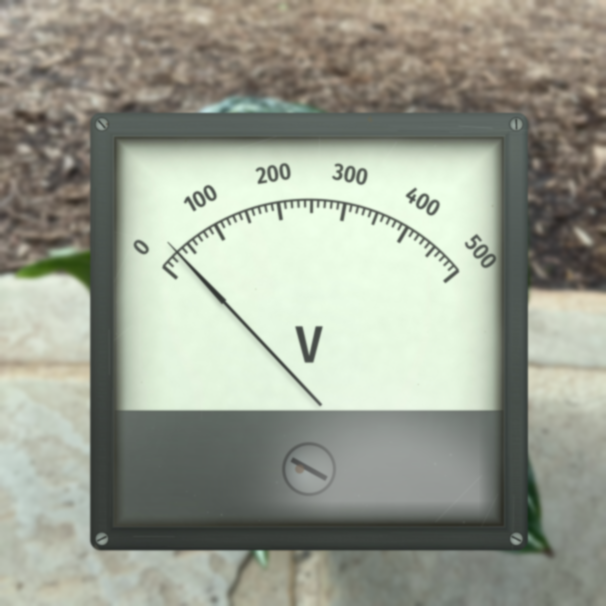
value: 30
